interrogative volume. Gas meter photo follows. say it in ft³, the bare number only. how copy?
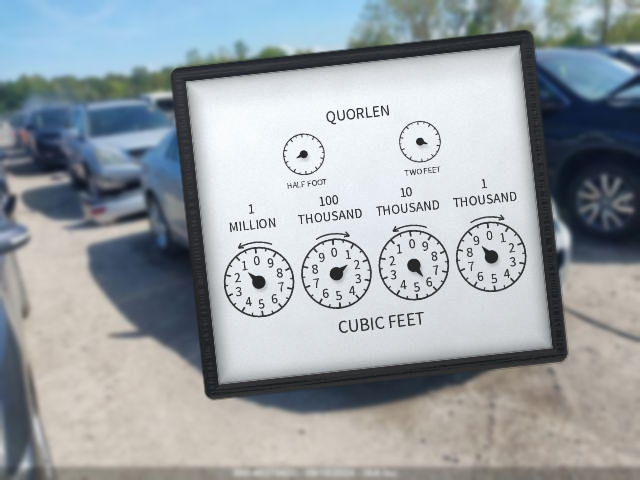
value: 115900
